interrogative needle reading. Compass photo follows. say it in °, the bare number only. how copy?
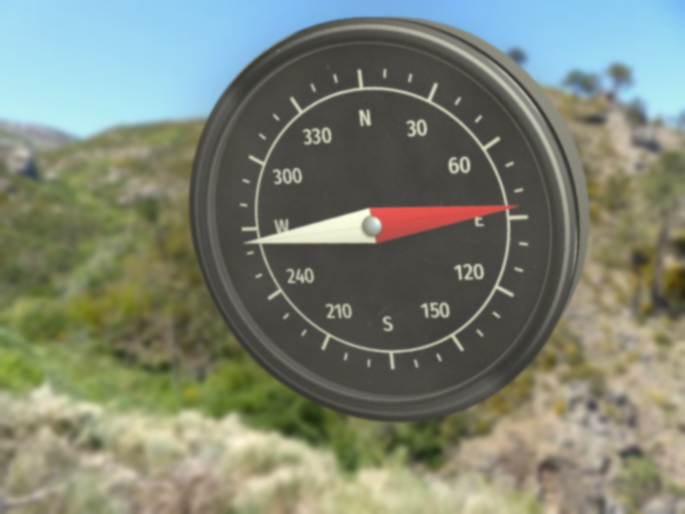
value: 85
